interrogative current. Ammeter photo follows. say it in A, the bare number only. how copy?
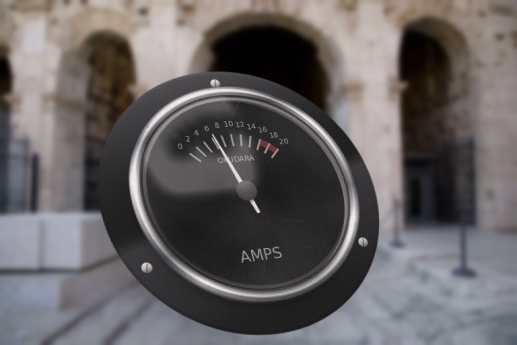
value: 6
